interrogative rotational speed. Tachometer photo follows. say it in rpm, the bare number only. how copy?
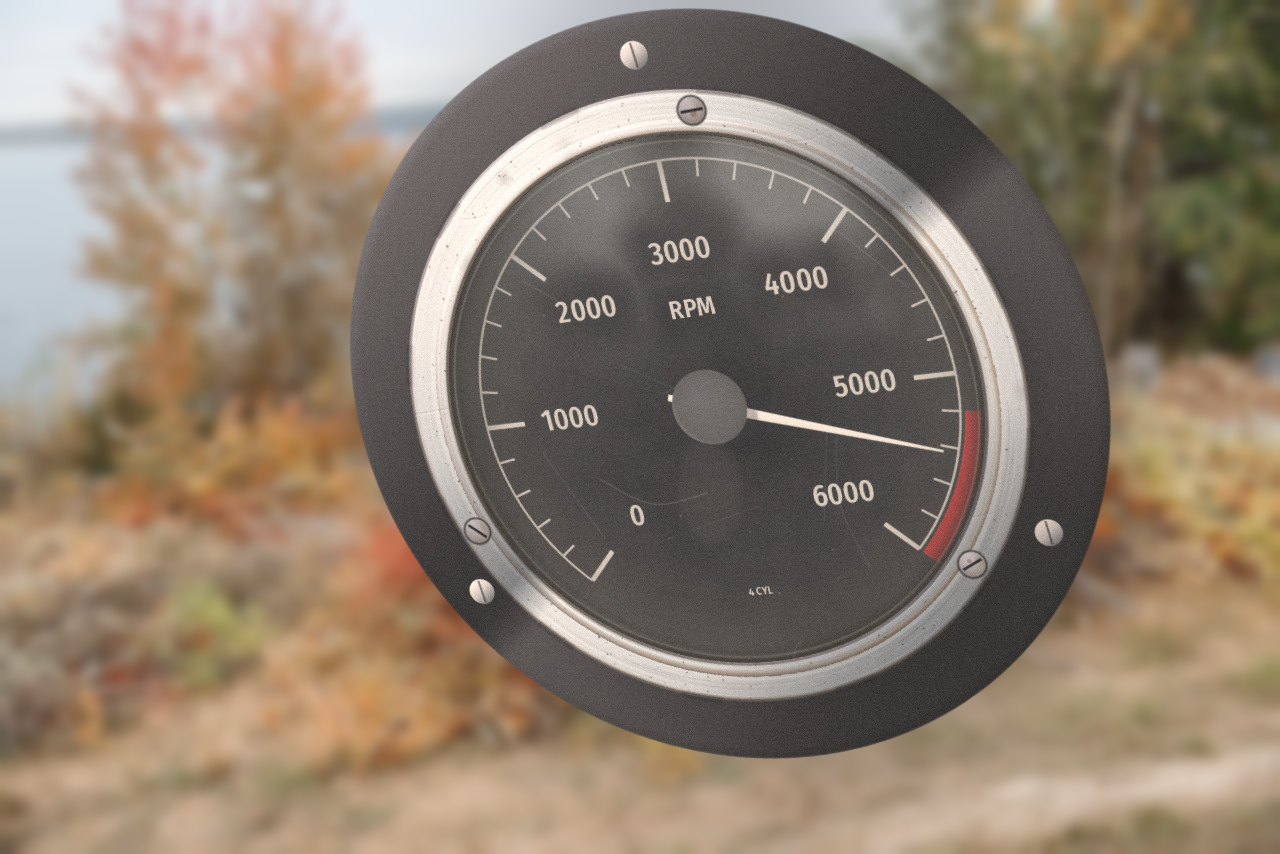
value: 5400
